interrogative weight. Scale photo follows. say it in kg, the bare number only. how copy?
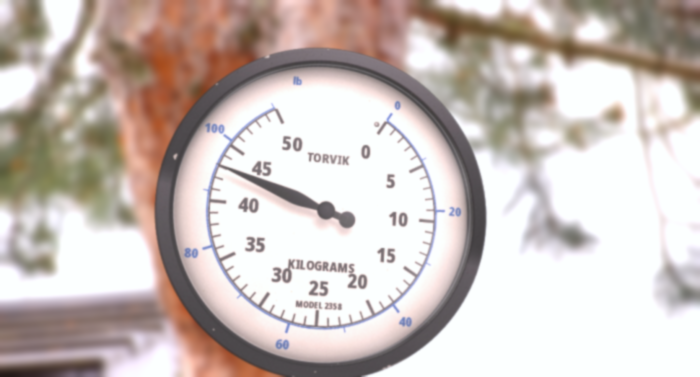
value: 43
